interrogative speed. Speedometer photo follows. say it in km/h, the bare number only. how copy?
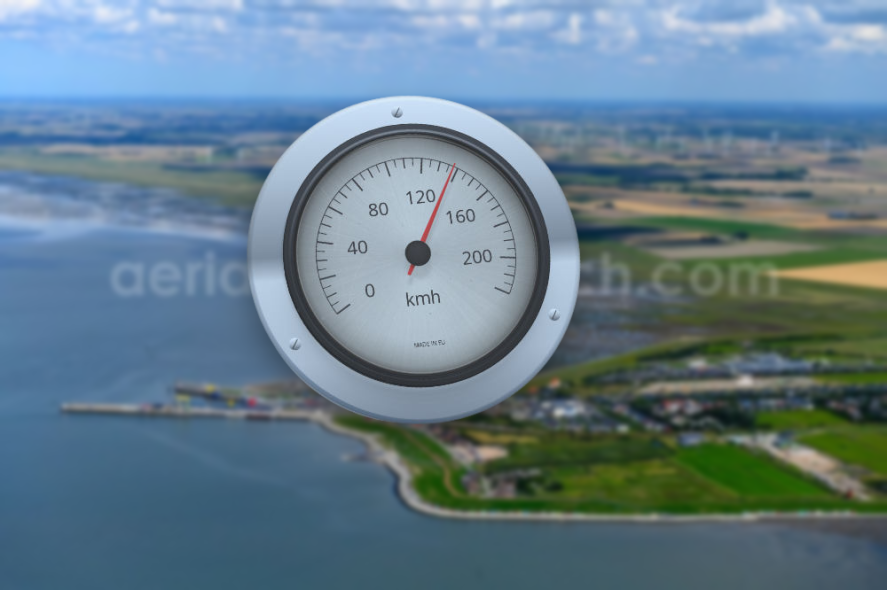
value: 137.5
